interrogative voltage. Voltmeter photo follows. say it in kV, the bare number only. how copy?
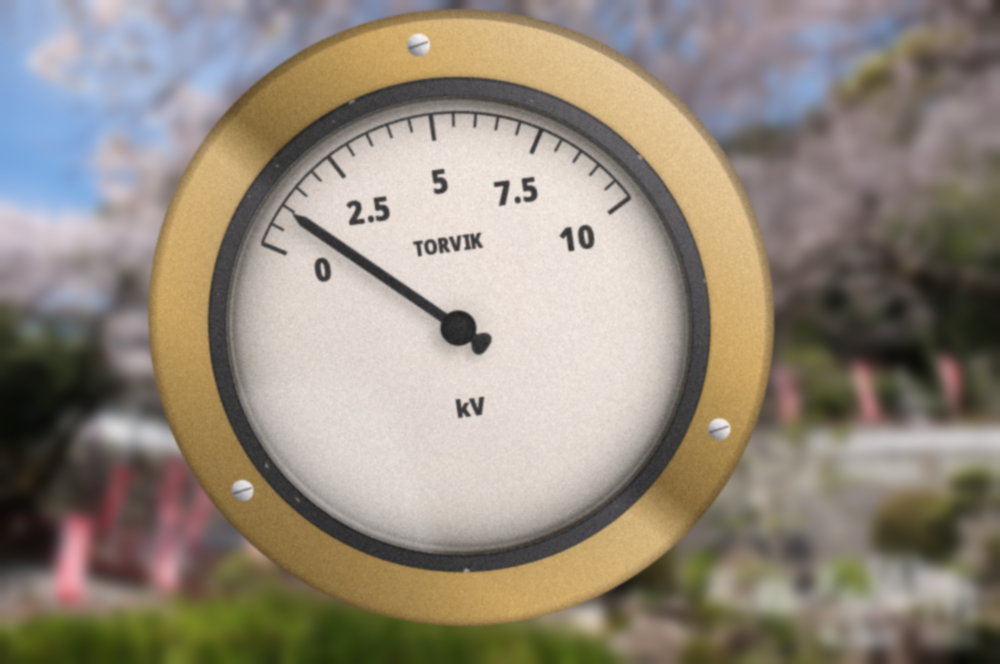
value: 1
